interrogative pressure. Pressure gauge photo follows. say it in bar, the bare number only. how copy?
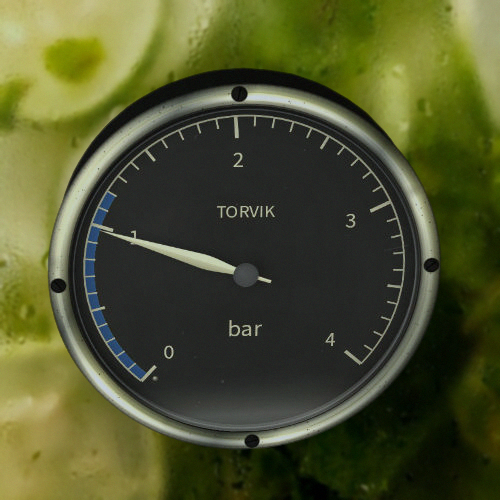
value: 1
